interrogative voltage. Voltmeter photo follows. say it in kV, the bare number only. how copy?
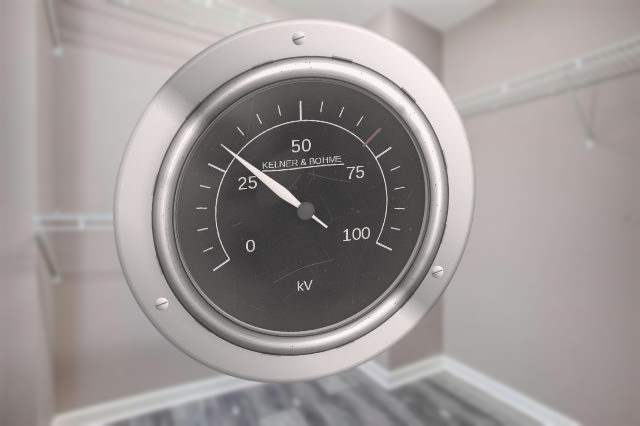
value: 30
